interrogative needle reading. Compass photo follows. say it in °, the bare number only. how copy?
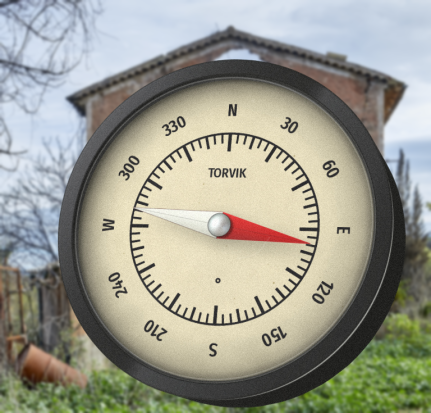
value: 100
